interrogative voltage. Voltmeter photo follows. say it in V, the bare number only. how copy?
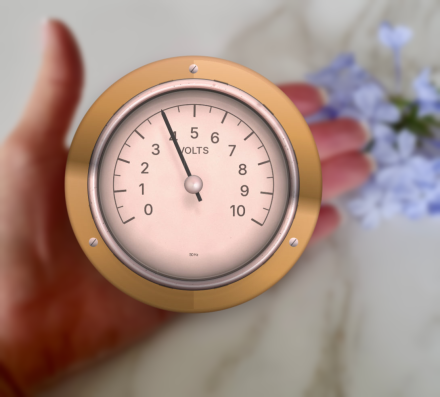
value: 4
